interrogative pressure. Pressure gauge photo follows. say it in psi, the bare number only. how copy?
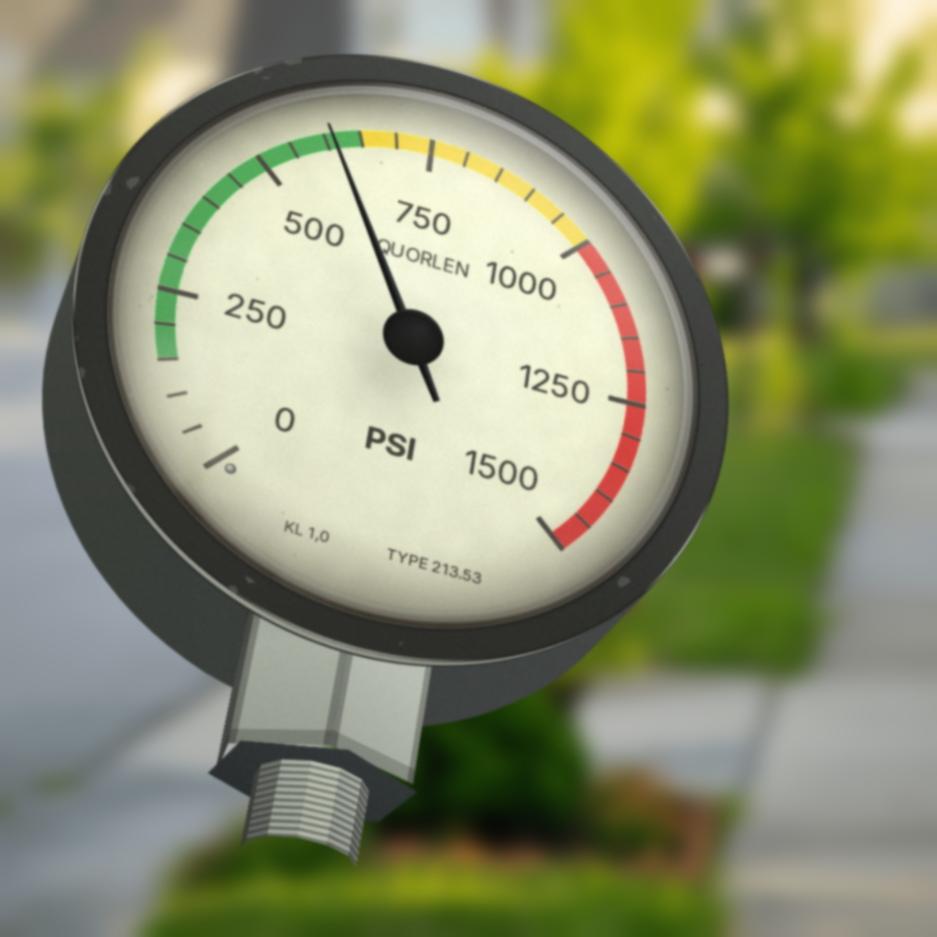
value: 600
